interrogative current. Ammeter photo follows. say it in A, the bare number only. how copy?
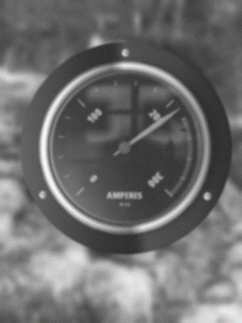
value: 210
